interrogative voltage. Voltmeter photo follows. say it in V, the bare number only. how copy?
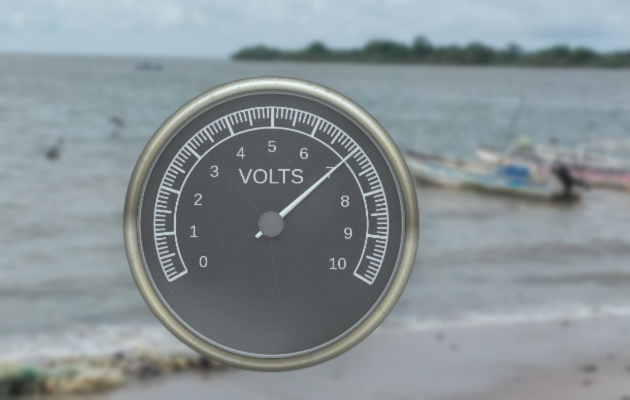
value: 7
